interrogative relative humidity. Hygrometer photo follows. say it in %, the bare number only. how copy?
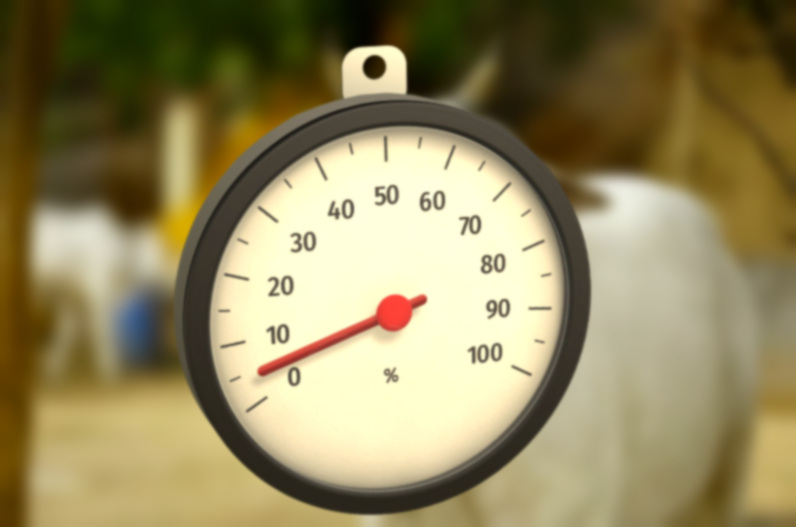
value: 5
